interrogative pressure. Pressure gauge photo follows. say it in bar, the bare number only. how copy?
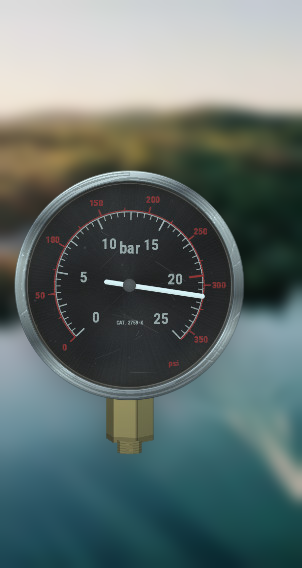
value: 21.5
